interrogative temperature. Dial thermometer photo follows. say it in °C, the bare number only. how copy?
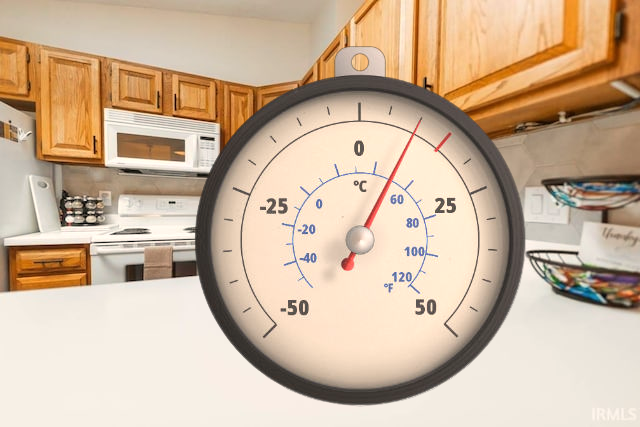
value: 10
